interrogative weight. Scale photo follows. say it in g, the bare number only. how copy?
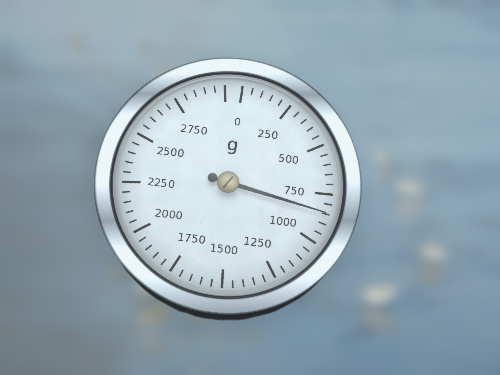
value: 850
